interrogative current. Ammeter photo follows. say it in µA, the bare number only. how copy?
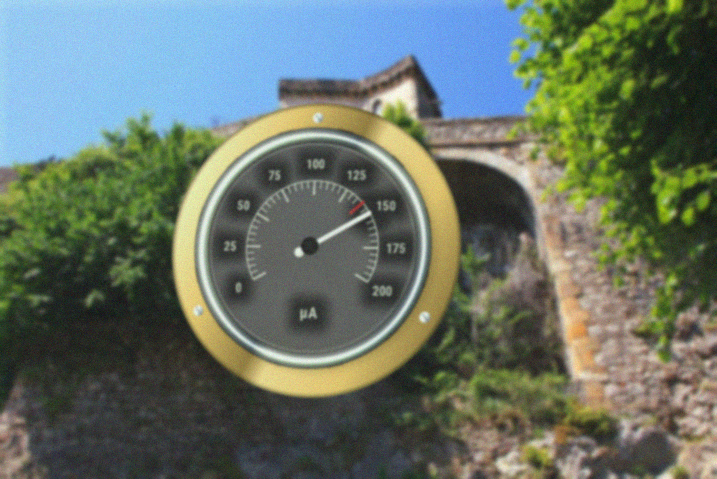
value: 150
